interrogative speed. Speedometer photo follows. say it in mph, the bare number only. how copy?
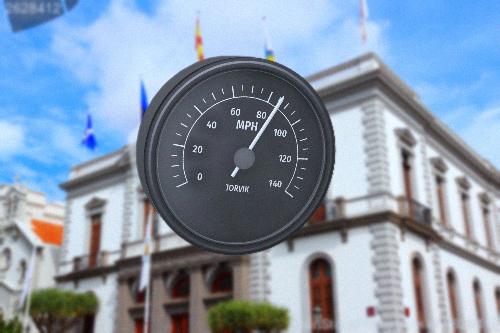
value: 85
